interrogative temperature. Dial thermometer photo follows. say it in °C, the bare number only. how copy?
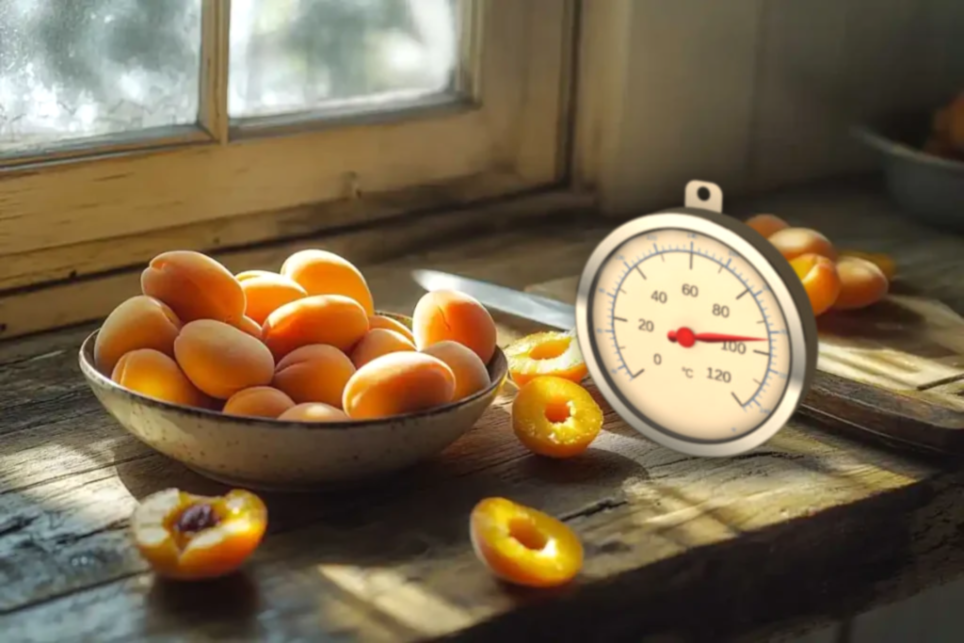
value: 95
